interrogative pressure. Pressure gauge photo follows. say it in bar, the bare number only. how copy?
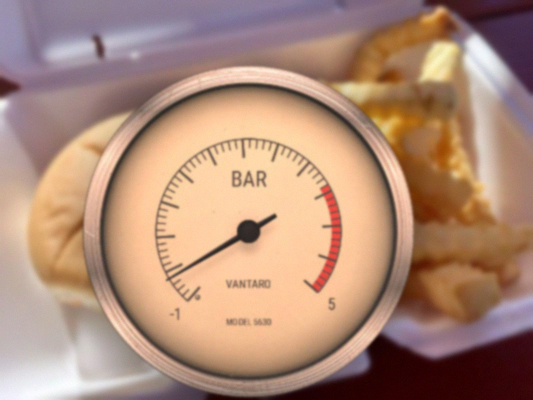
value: -0.6
